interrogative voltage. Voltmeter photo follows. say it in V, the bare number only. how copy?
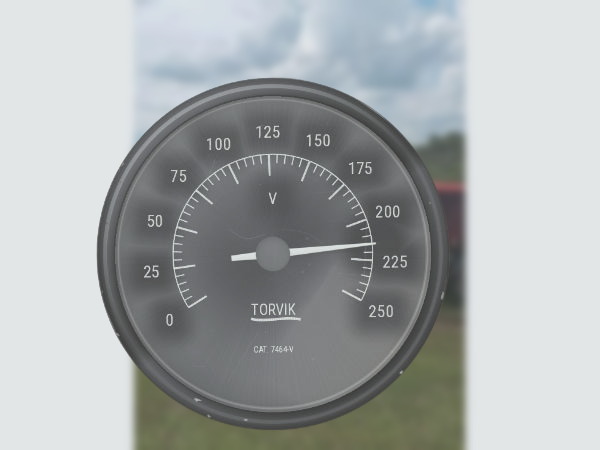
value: 215
